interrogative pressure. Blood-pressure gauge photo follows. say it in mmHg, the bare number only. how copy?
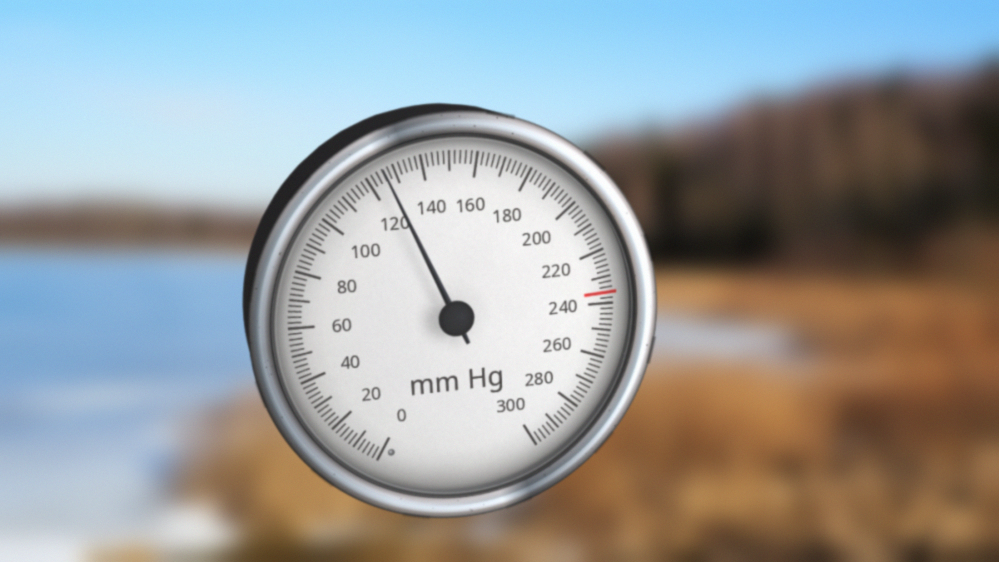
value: 126
